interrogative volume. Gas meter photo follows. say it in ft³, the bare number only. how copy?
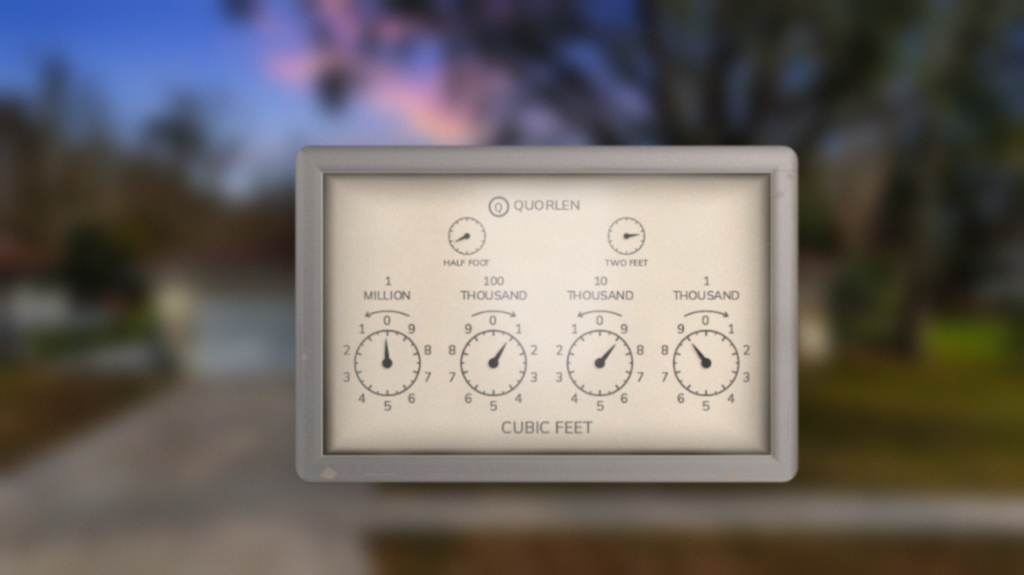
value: 8900
